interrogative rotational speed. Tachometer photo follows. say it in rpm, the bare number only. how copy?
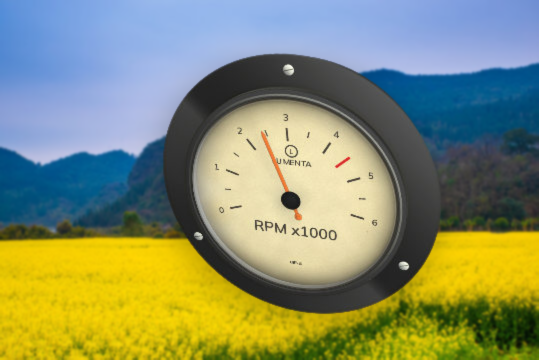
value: 2500
